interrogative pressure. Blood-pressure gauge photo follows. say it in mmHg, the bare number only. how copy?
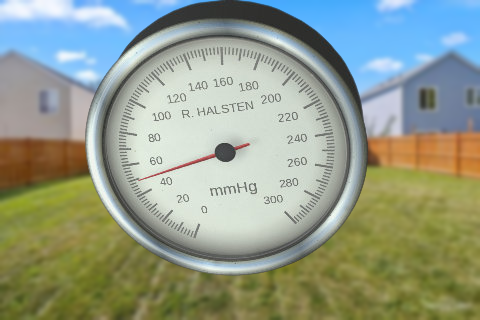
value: 50
